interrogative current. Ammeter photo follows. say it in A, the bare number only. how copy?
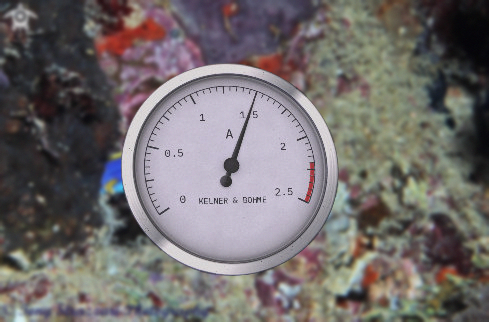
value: 1.5
